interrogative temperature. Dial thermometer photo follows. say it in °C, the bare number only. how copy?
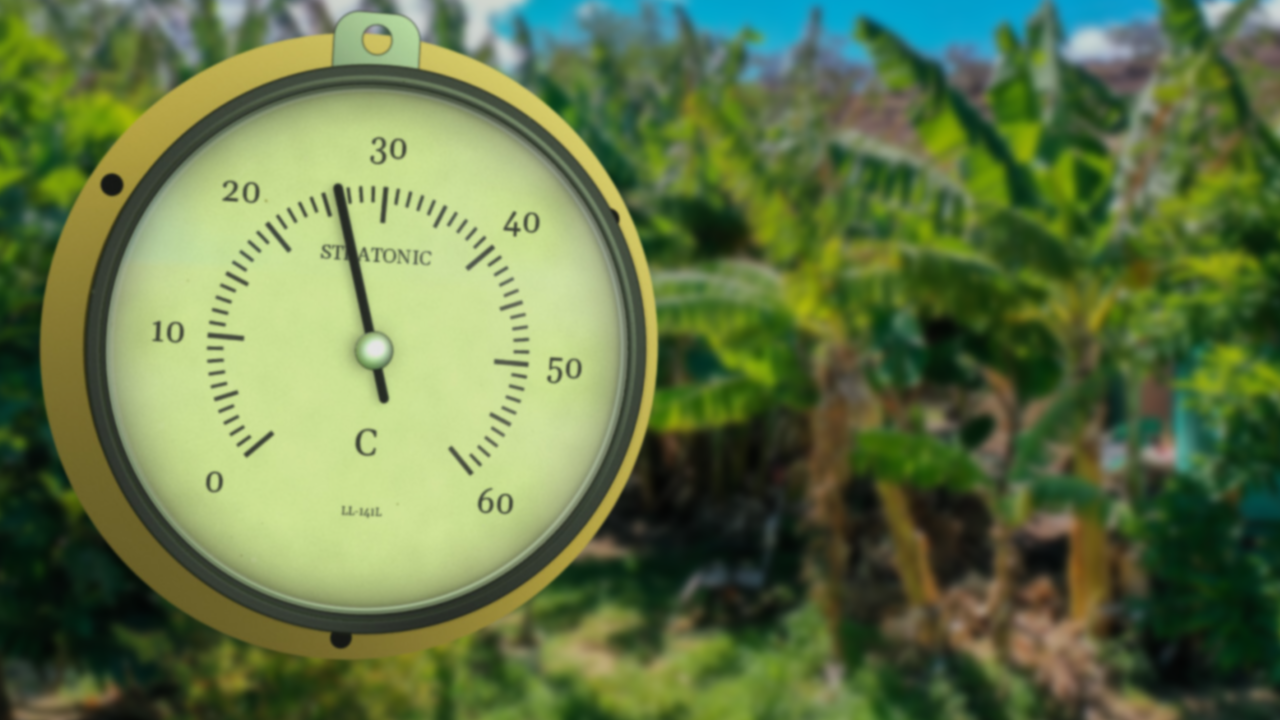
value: 26
